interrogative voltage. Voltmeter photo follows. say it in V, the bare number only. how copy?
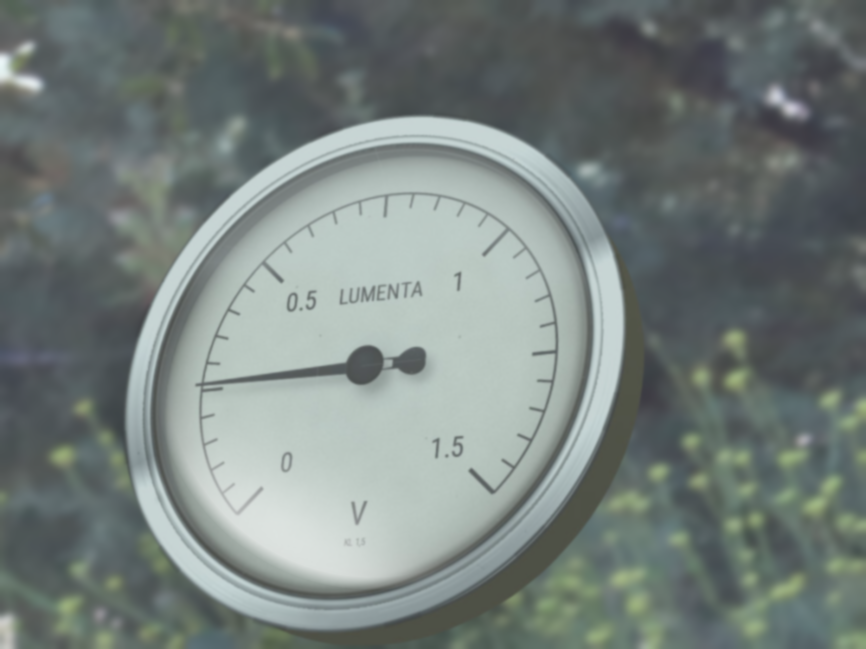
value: 0.25
